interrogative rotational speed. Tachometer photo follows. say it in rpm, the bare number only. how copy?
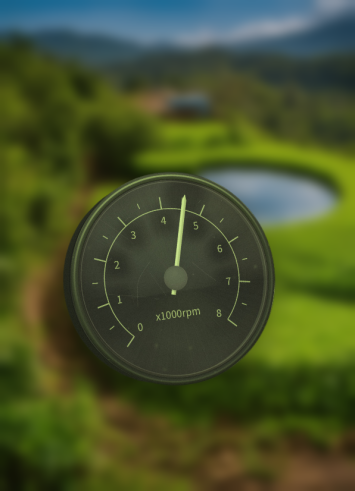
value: 4500
